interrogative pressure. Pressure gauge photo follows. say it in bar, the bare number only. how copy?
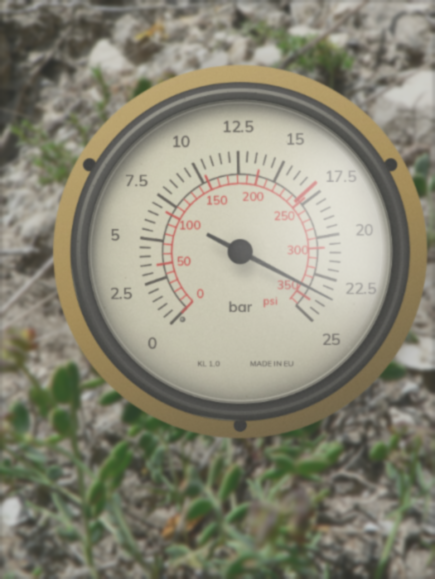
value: 23.5
